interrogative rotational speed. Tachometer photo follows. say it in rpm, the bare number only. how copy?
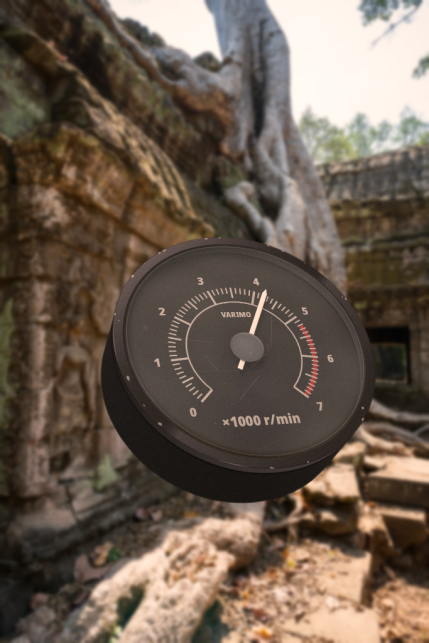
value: 4200
